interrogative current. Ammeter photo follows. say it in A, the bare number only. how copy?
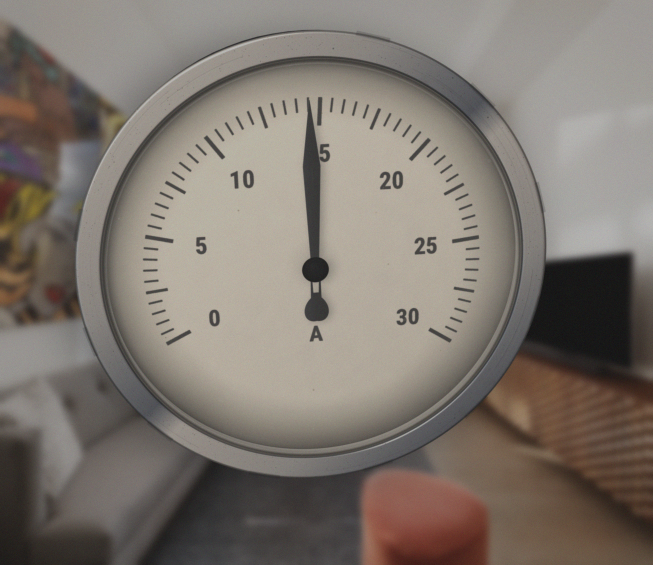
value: 14.5
